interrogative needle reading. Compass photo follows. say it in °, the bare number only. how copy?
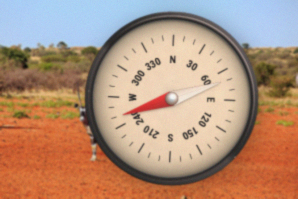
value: 250
